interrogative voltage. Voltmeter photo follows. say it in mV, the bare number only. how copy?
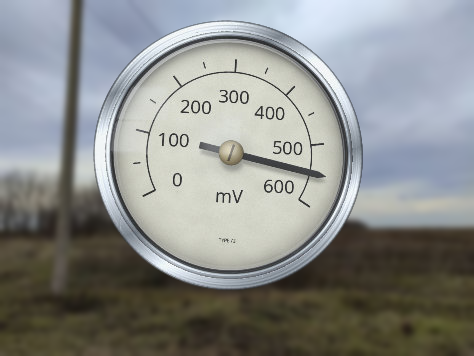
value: 550
